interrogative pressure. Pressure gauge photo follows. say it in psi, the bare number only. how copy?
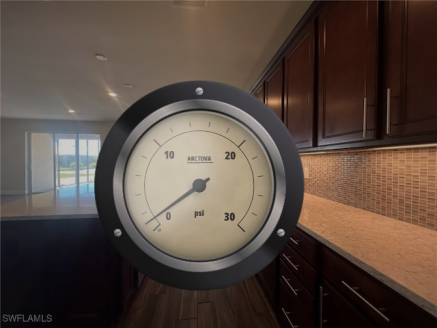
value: 1
